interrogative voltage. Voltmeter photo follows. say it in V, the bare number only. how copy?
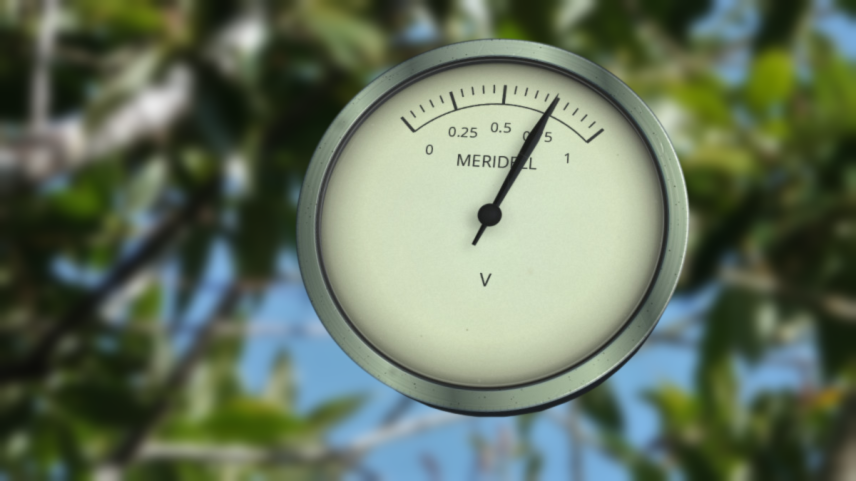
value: 0.75
